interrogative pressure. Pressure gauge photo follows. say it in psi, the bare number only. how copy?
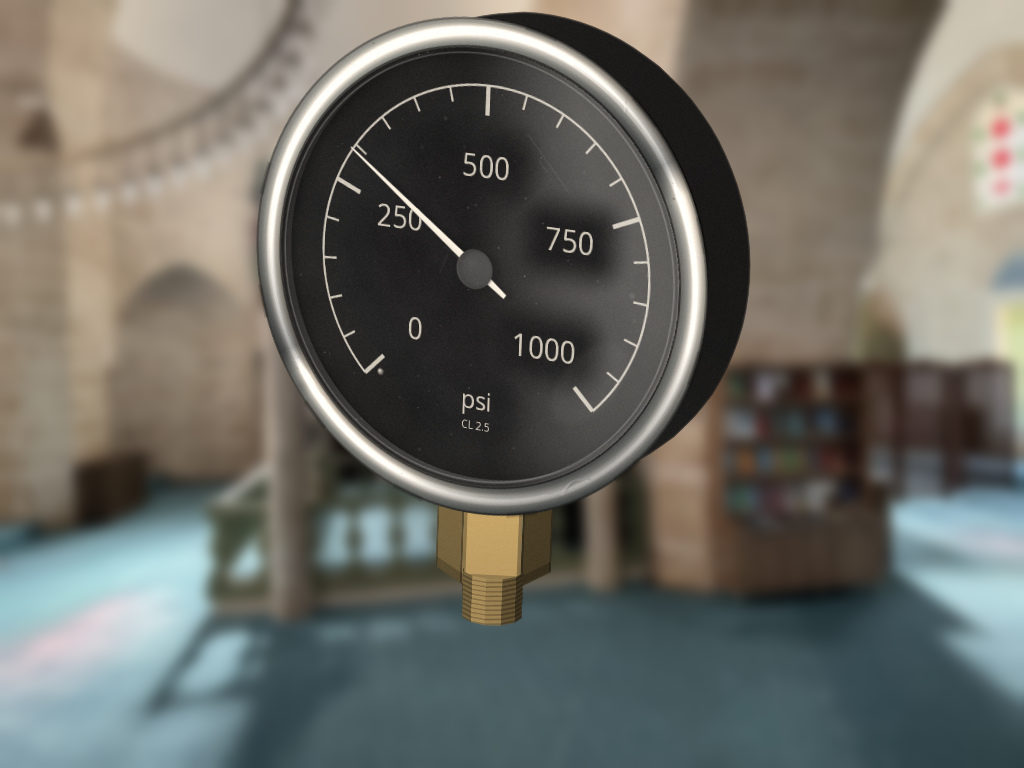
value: 300
